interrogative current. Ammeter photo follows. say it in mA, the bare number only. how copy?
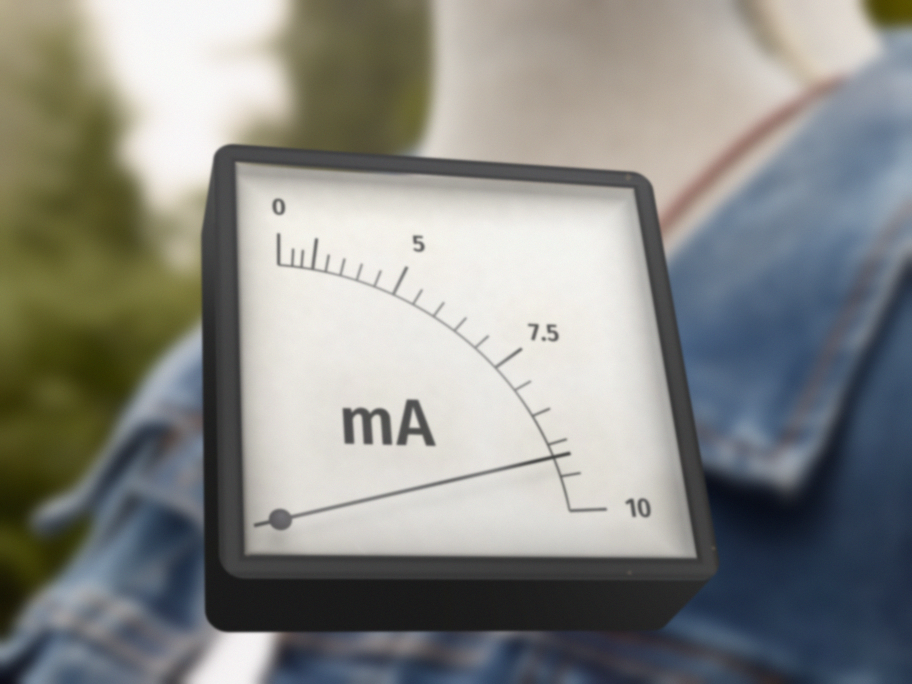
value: 9.25
